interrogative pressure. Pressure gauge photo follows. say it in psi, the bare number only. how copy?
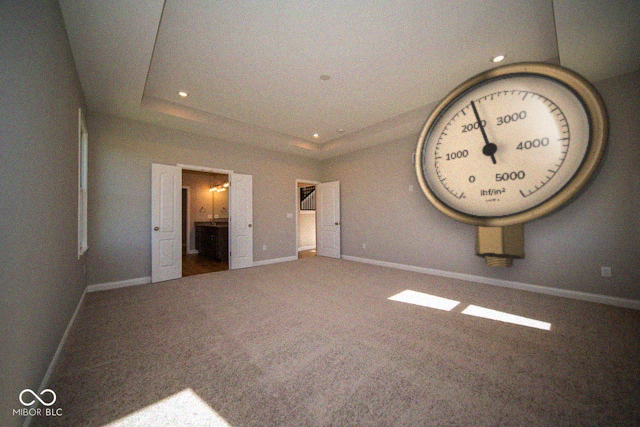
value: 2200
